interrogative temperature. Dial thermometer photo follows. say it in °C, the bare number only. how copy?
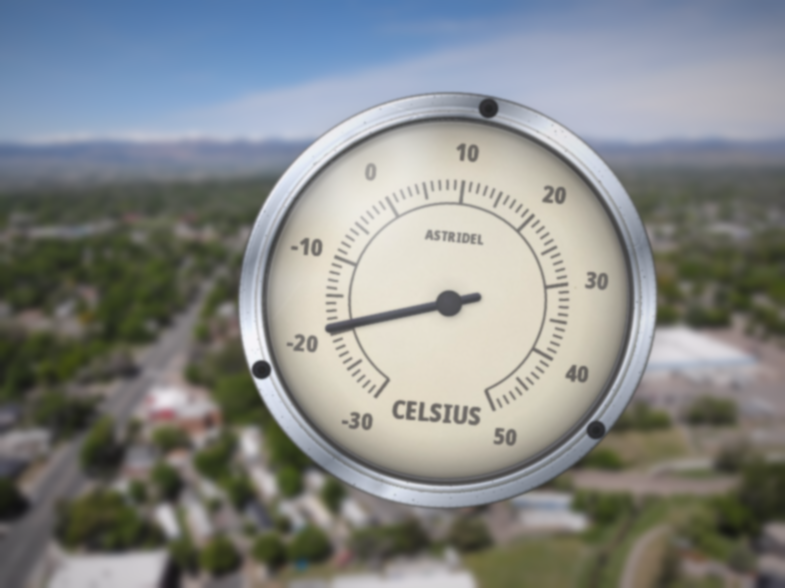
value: -19
